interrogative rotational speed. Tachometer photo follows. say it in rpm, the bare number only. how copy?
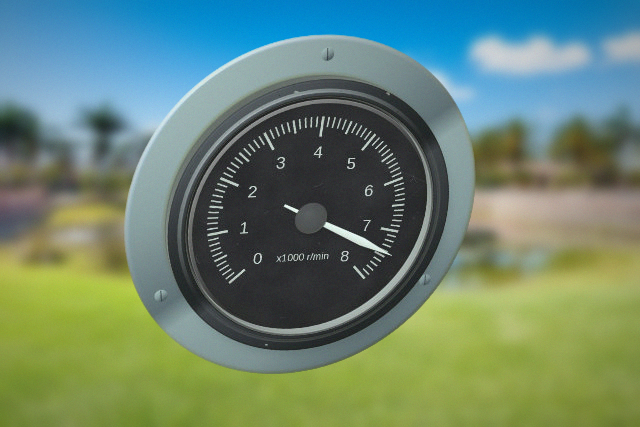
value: 7400
